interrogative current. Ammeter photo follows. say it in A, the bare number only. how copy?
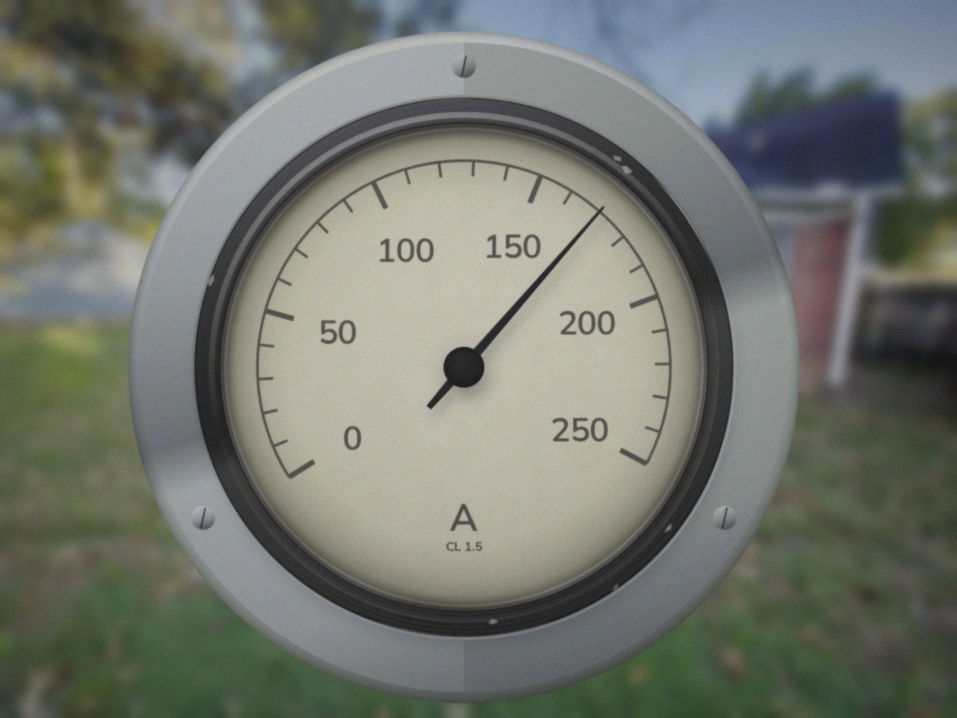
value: 170
